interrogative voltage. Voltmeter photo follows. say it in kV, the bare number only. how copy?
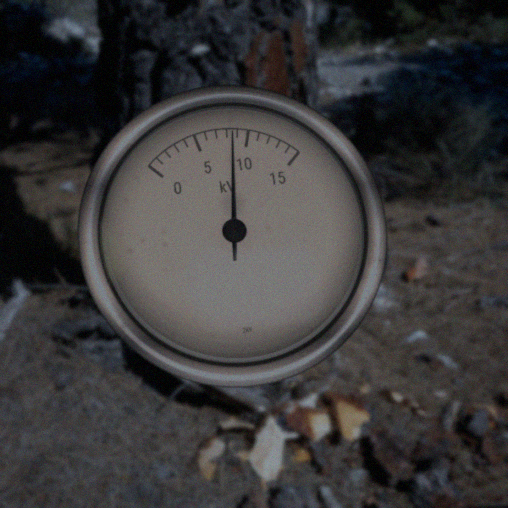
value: 8.5
